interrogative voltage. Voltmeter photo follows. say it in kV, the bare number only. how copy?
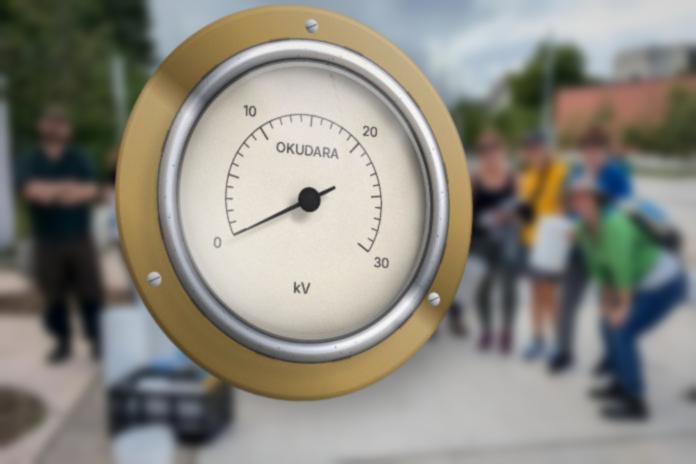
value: 0
